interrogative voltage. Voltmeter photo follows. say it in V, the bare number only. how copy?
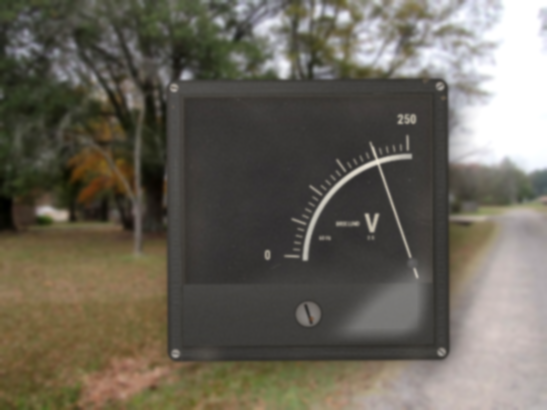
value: 200
